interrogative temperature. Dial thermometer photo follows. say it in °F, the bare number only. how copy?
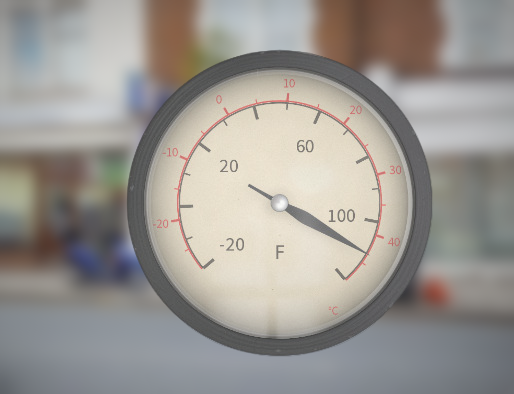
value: 110
